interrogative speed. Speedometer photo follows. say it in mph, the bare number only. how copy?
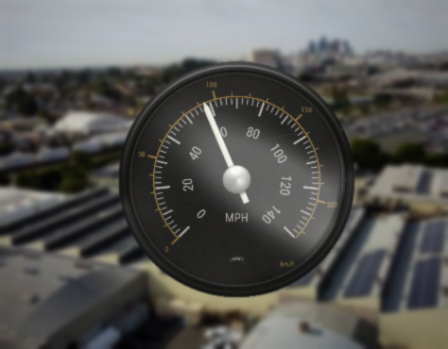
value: 58
